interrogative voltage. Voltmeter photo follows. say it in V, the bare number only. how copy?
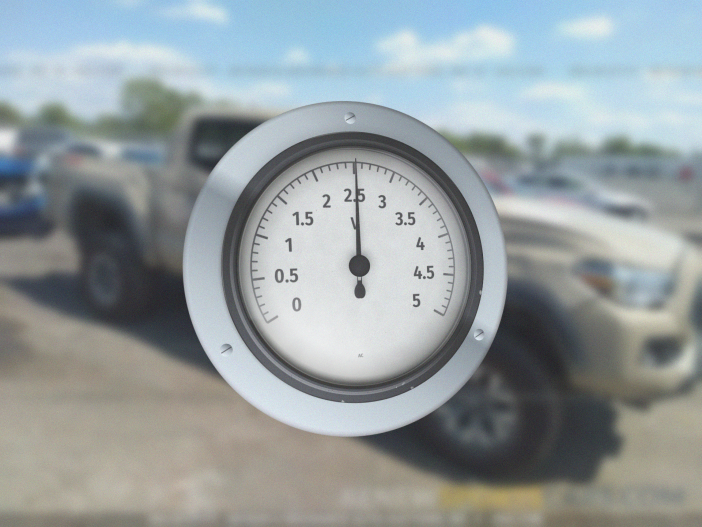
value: 2.5
